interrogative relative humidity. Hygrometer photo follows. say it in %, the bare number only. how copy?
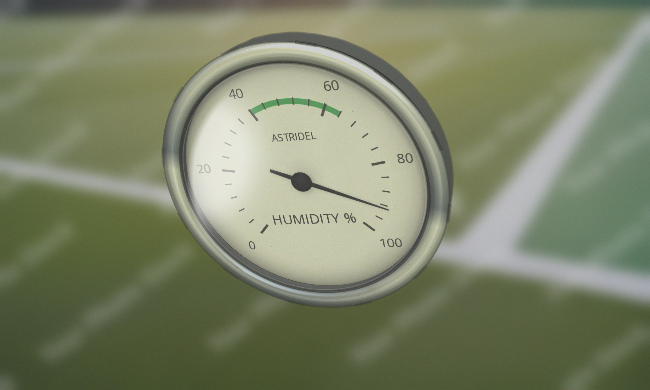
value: 92
